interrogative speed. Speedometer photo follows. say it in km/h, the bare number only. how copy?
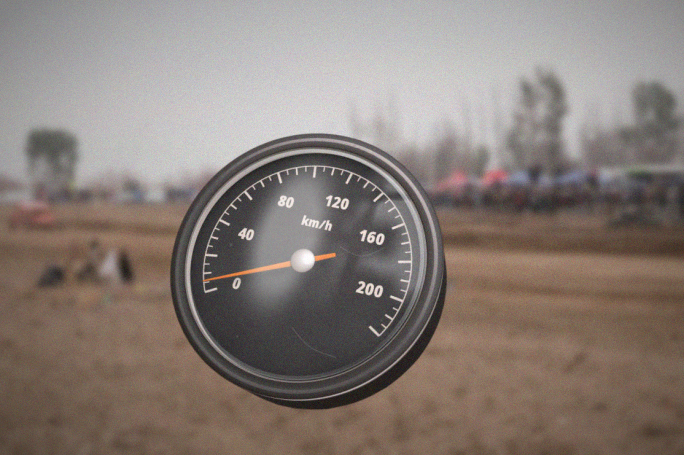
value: 5
